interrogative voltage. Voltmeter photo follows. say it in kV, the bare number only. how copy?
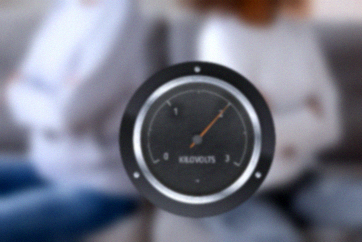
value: 2
